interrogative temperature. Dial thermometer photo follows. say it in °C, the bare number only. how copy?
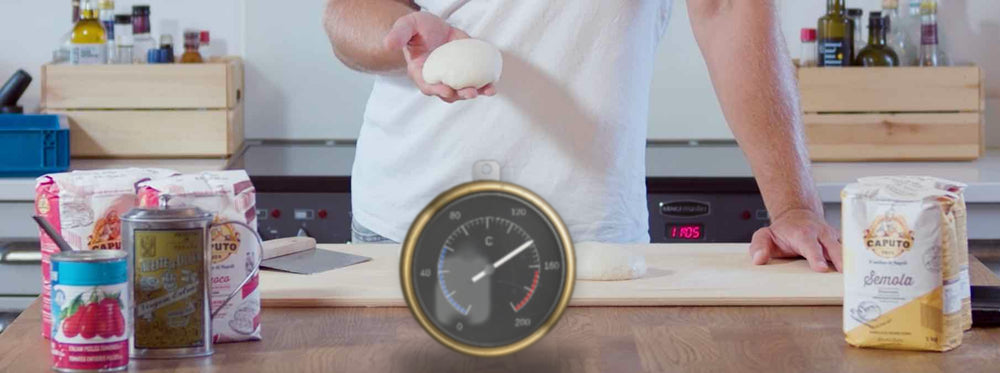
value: 140
